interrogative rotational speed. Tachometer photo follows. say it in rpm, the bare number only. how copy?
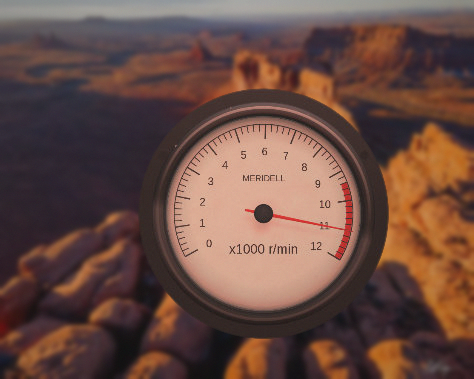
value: 11000
